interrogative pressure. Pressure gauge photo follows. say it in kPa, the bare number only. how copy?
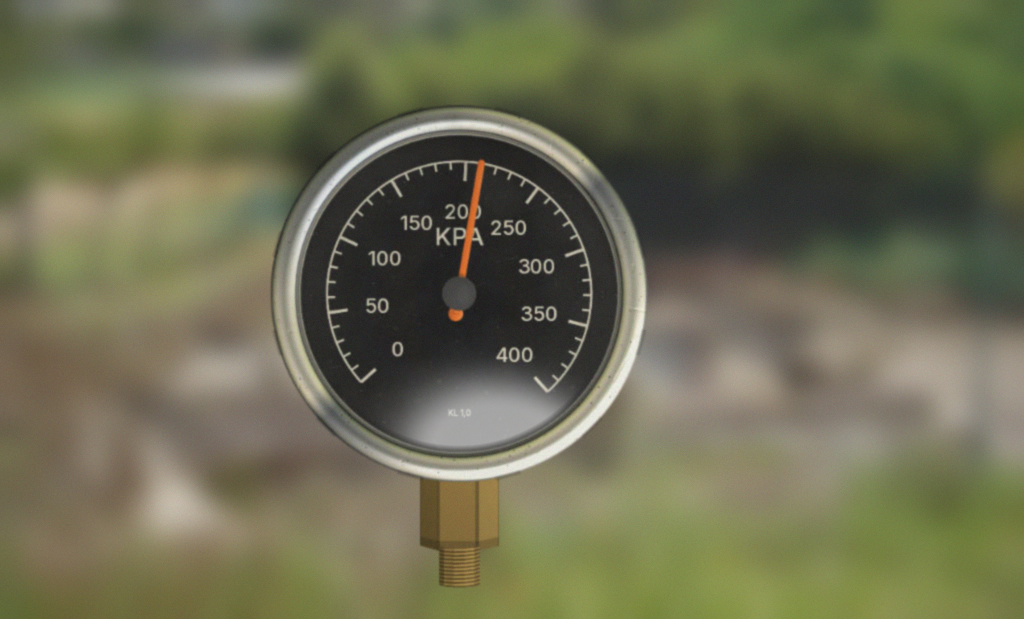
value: 210
